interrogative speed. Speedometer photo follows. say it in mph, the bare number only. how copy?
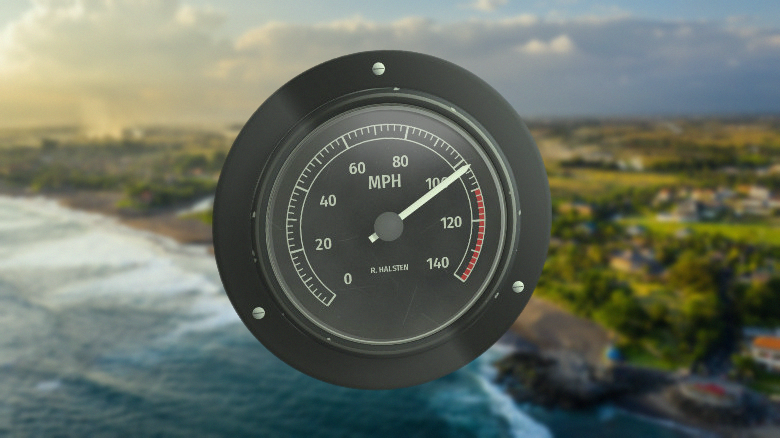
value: 102
